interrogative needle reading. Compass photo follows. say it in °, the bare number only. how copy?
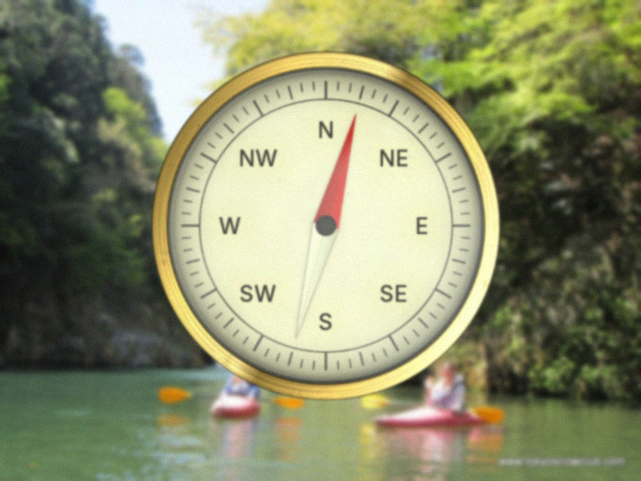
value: 15
